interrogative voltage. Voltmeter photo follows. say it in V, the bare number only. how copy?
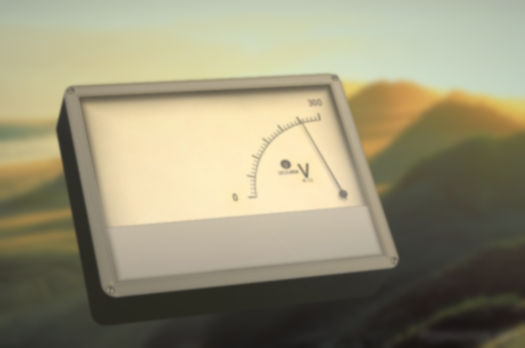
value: 250
